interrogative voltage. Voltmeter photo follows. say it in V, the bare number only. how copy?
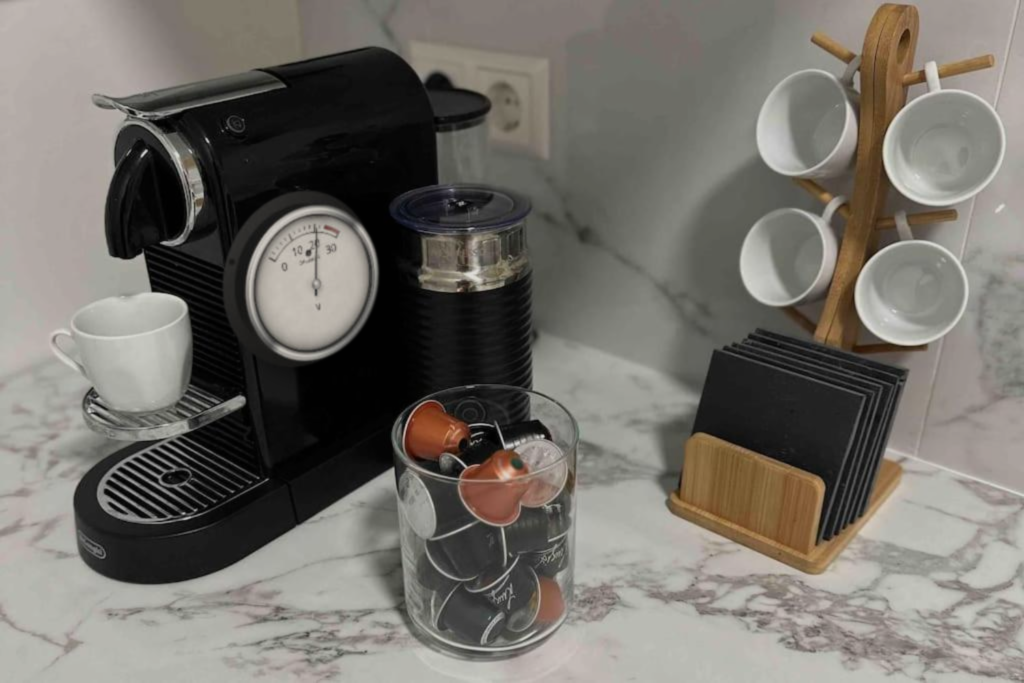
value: 20
